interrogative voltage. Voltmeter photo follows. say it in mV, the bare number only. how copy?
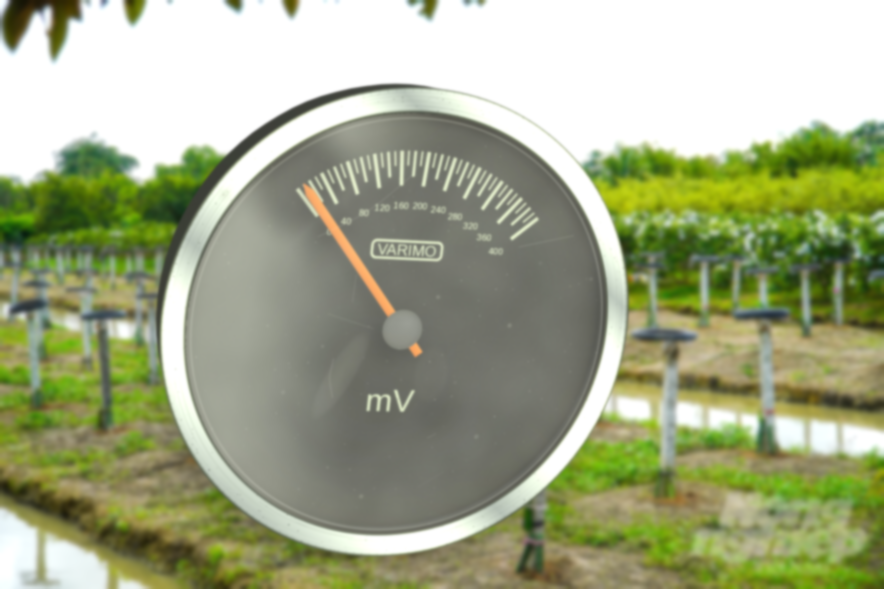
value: 10
